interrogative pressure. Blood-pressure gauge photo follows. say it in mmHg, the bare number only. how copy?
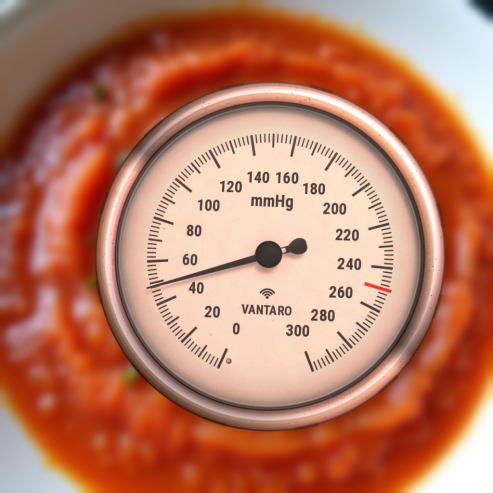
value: 48
